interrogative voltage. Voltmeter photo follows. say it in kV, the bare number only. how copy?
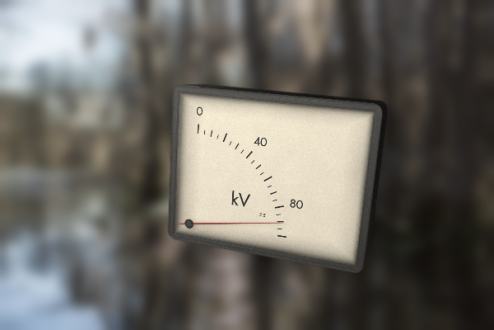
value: 90
